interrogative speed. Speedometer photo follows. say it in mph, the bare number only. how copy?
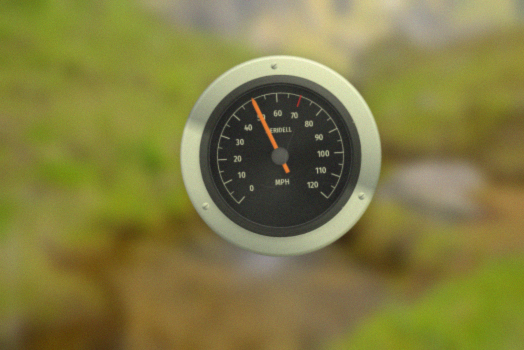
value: 50
